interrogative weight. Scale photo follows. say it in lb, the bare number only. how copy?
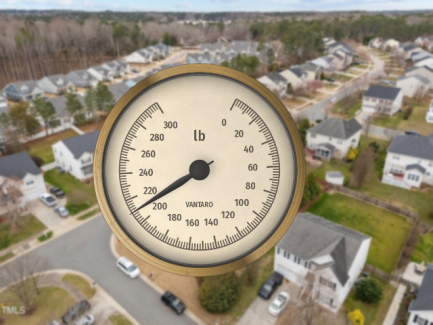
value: 210
